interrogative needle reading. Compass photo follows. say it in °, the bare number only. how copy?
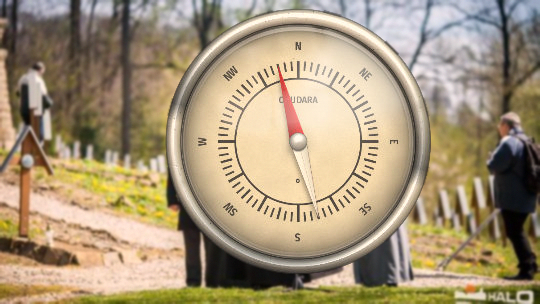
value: 345
